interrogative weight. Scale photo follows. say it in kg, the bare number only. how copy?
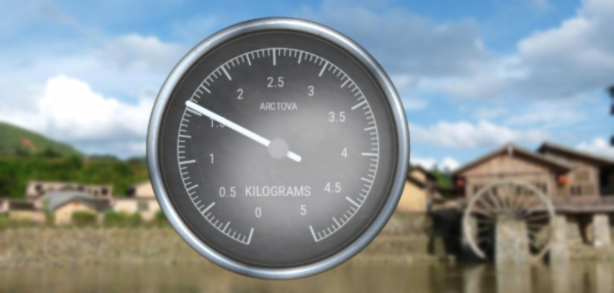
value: 1.55
